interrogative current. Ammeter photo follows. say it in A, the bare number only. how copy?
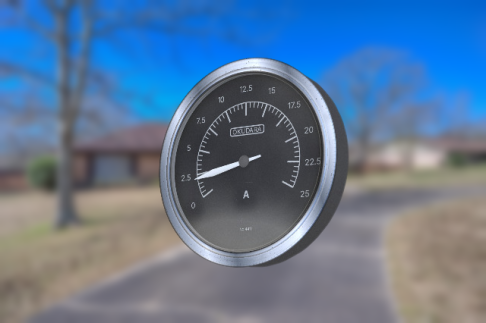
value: 2
